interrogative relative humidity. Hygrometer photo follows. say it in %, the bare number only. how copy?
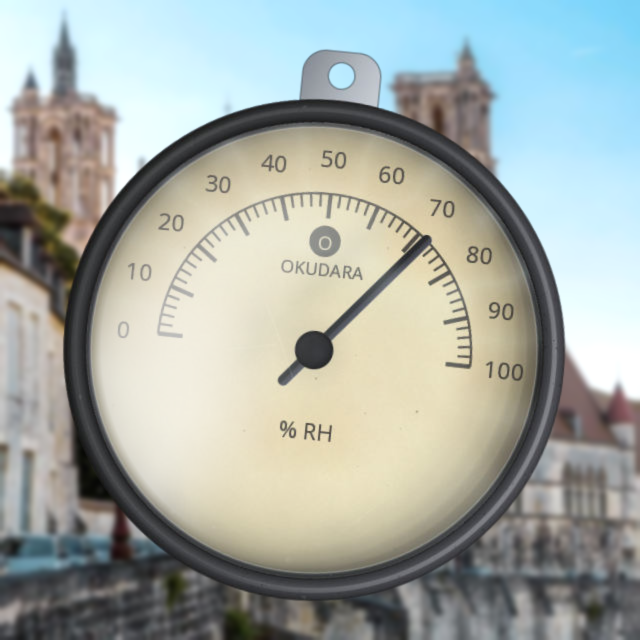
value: 72
